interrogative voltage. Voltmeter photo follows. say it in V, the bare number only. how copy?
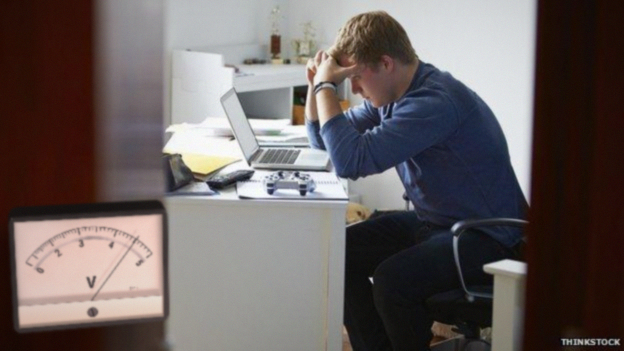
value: 4.5
